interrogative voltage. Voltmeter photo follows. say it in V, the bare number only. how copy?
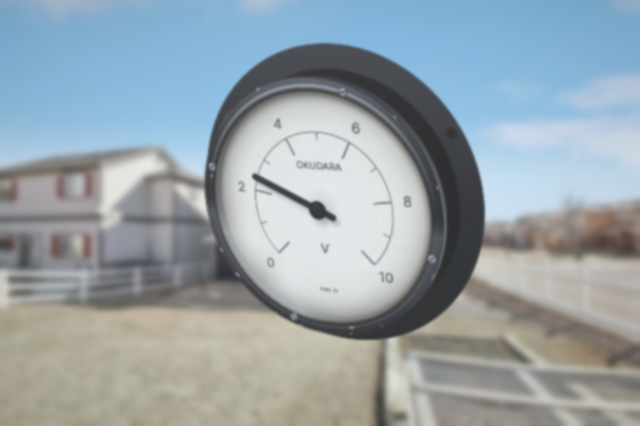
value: 2.5
